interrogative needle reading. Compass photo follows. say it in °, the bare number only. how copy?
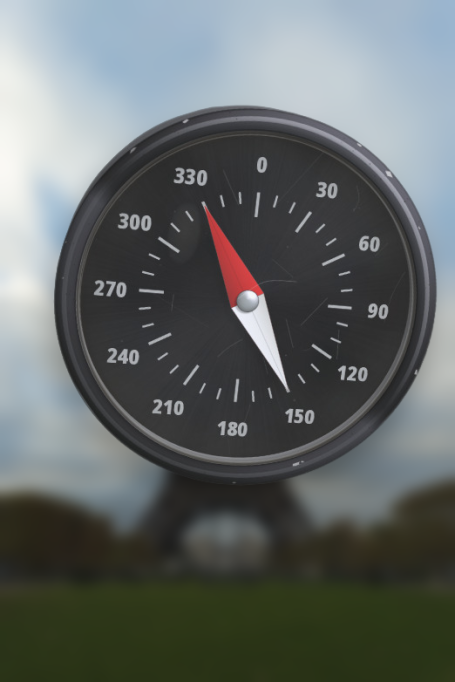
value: 330
